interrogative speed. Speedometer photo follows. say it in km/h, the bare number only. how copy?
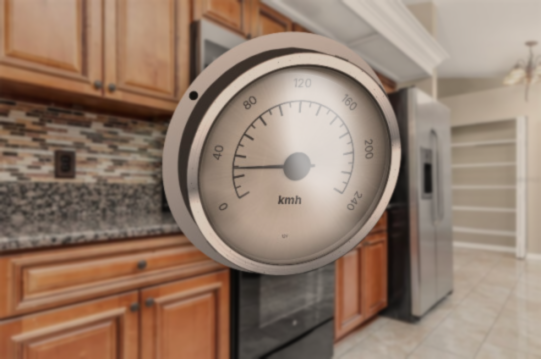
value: 30
